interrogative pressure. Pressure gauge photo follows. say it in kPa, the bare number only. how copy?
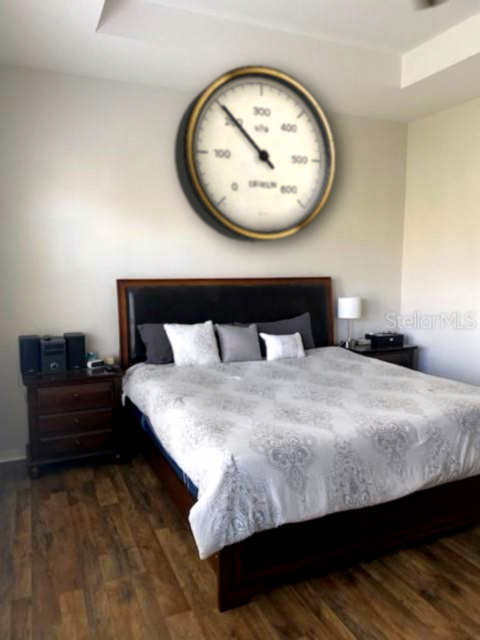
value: 200
